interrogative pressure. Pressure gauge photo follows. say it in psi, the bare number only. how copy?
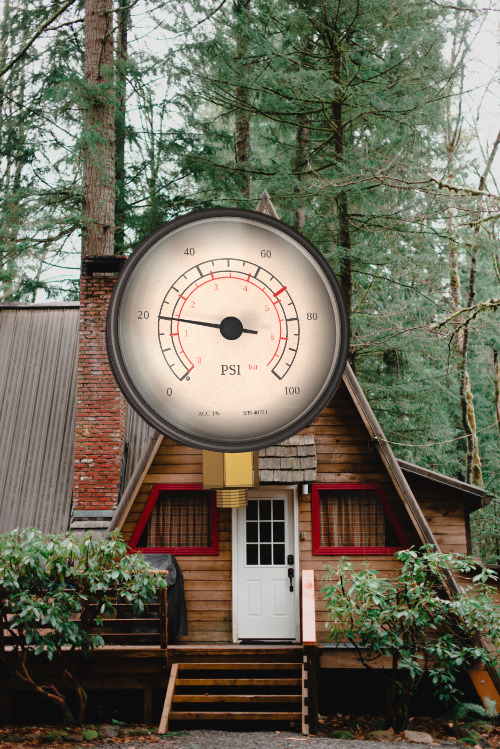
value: 20
